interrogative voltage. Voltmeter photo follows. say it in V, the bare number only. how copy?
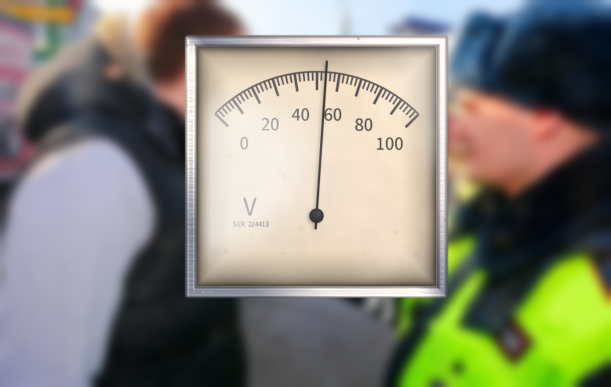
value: 54
